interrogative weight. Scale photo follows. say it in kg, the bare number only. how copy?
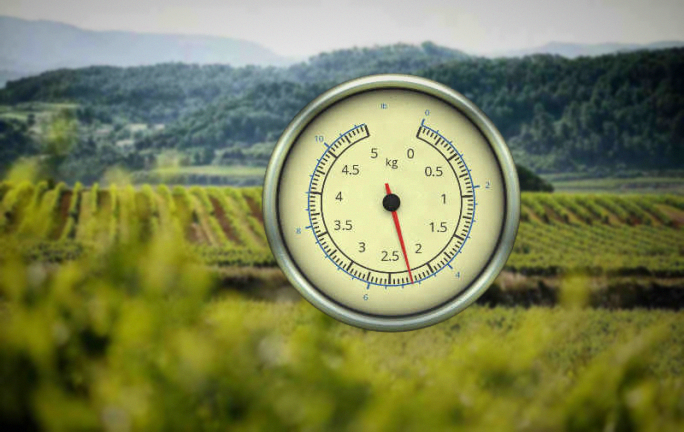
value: 2.25
